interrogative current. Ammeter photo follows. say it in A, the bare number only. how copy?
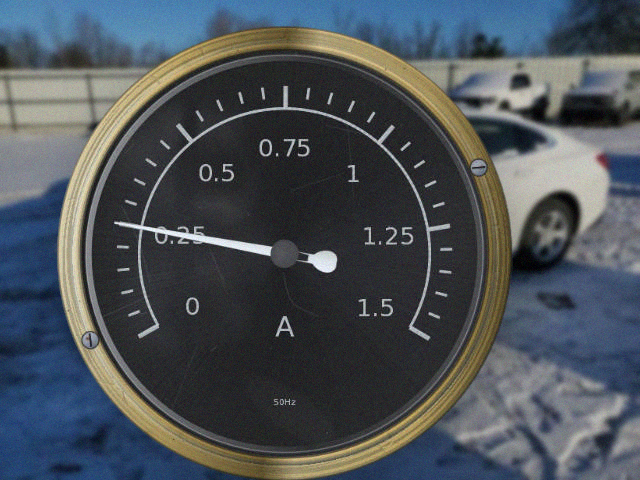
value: 0.25
